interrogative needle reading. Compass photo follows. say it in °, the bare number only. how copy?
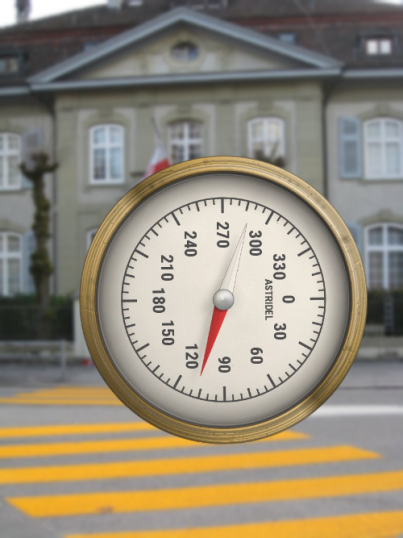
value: 107.5
